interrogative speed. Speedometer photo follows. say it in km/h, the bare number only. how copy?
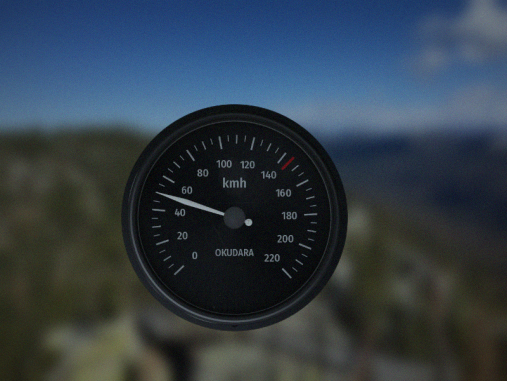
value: 50
